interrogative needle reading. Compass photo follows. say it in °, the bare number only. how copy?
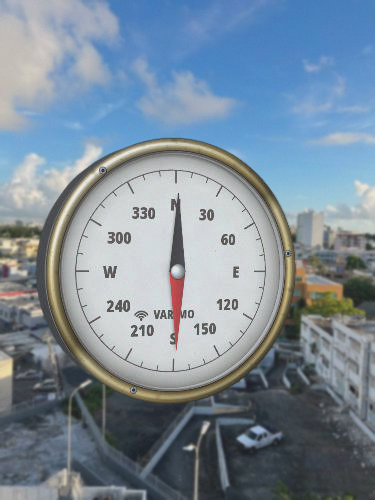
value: 180
